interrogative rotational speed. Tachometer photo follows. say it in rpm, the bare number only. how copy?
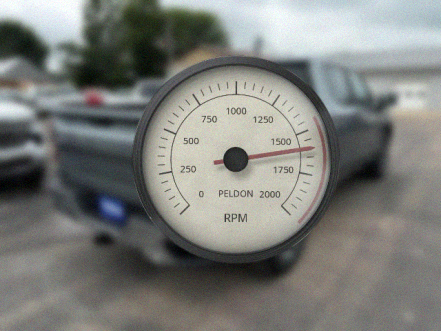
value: 1600
